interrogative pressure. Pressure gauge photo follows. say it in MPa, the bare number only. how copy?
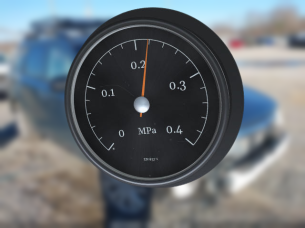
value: 0.22
